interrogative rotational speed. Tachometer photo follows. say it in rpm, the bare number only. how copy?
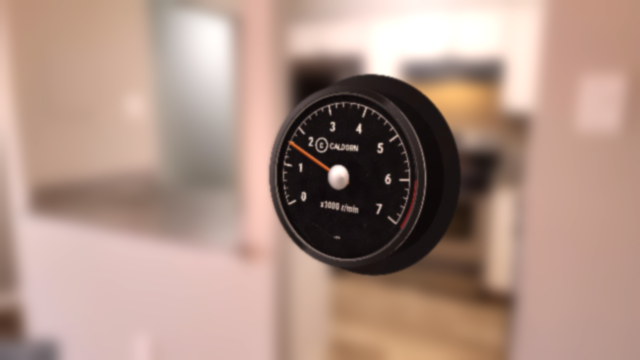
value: 1600
